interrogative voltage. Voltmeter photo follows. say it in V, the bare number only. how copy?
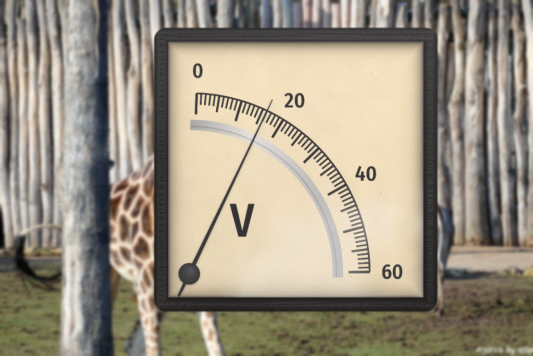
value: 16
